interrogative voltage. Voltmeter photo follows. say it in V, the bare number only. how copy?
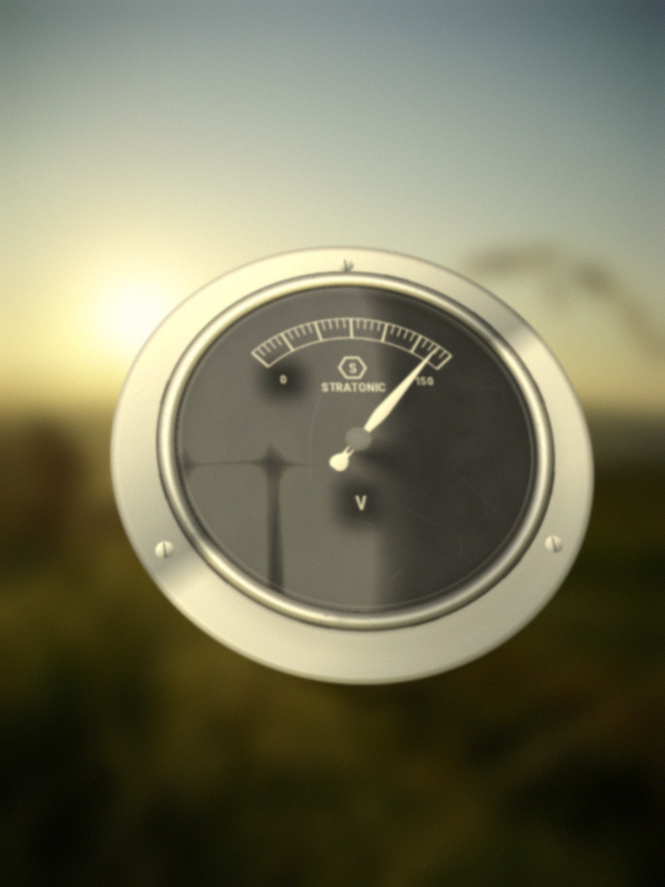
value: 140
